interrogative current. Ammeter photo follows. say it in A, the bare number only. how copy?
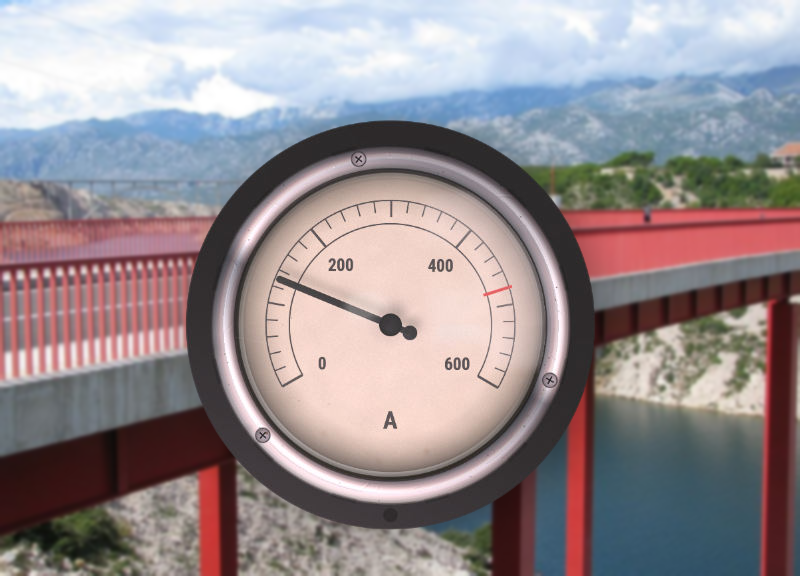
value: 130
